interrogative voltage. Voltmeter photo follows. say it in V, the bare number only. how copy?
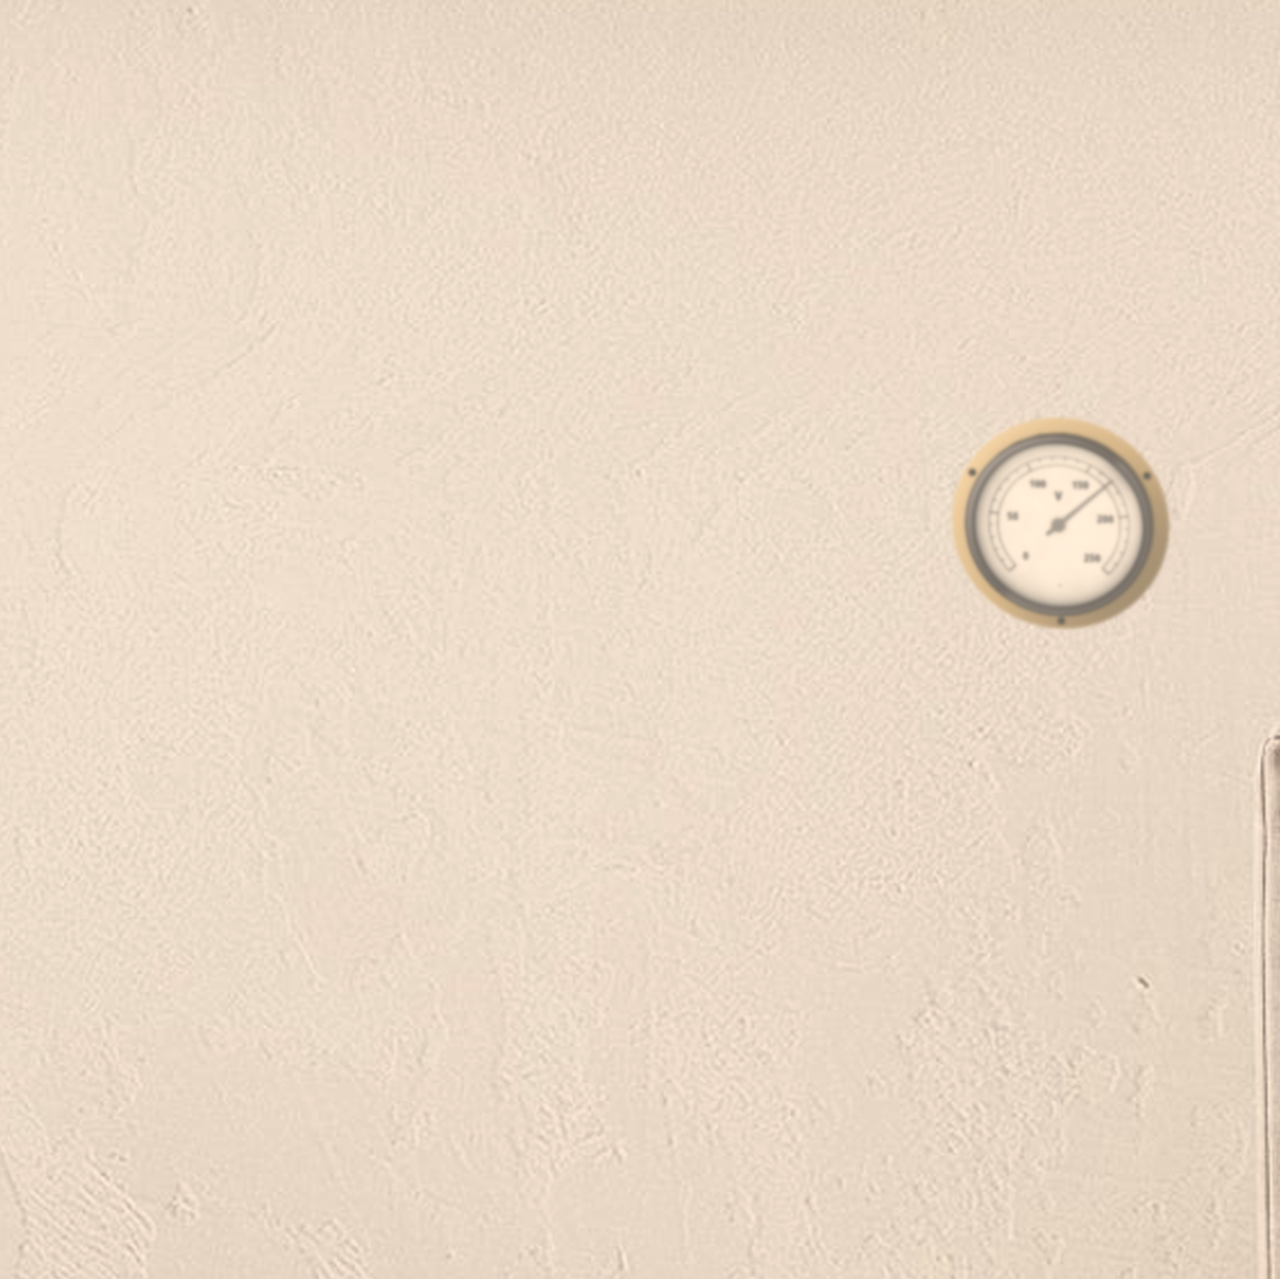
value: 170
